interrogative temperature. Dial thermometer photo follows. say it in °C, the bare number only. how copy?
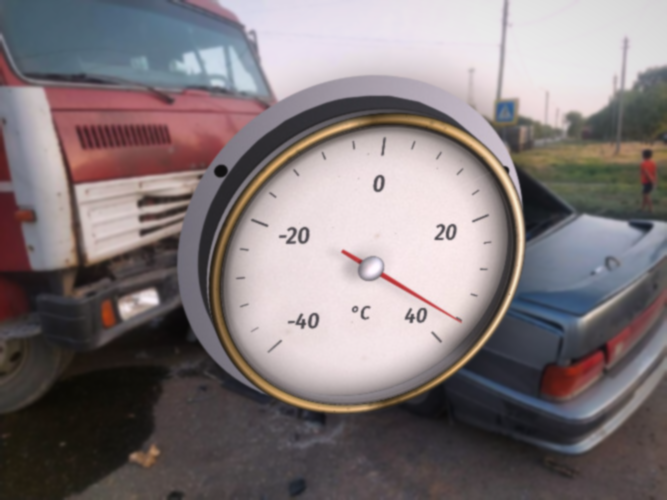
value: 36
